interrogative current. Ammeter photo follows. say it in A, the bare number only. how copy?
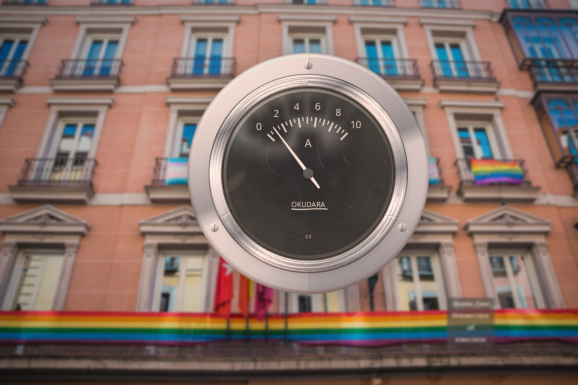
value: 1
